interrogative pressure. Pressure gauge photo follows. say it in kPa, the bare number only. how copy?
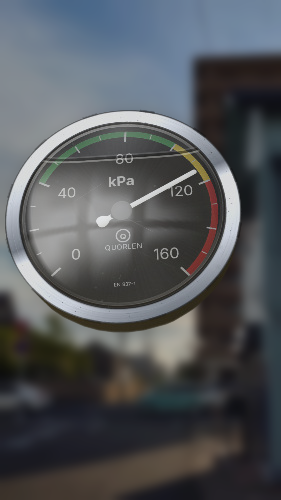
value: 115
